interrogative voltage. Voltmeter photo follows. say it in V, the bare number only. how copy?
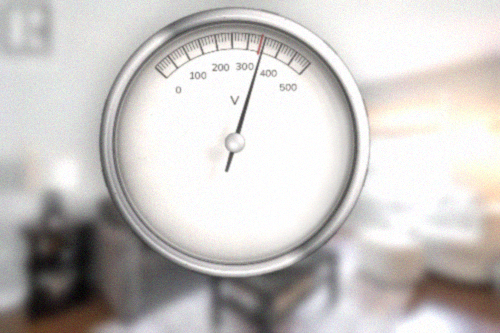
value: 350
